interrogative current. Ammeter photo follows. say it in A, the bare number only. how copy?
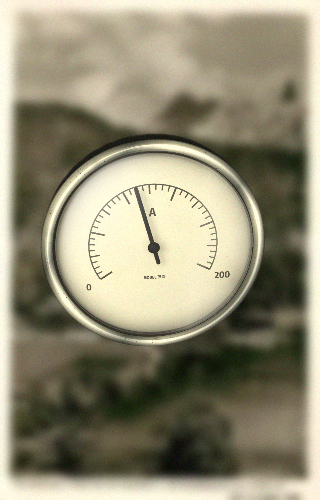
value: 90
